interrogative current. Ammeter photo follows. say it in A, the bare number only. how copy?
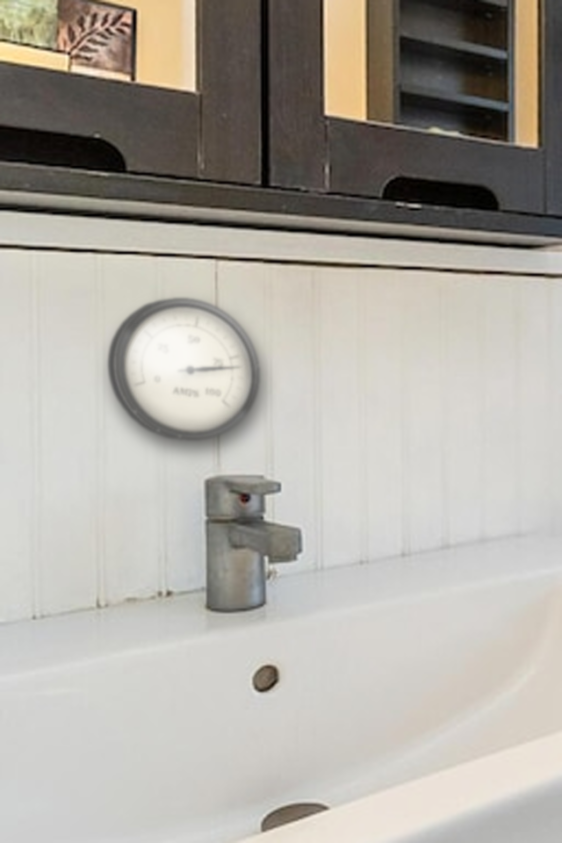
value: 80
